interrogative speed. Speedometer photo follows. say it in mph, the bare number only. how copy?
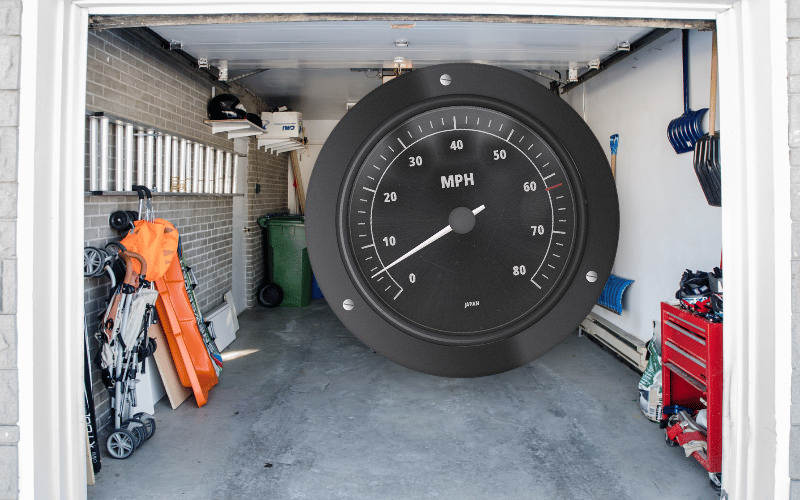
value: 5
